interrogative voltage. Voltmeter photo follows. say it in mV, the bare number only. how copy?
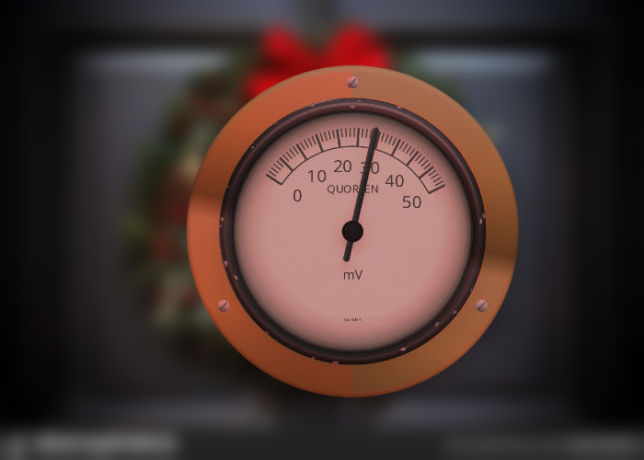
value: 29
